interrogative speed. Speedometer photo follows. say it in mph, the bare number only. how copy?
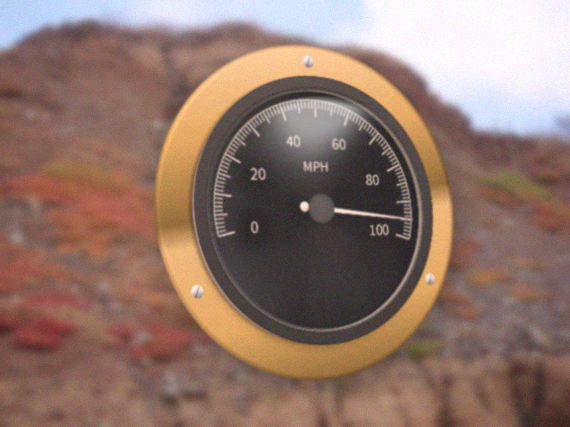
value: 95
